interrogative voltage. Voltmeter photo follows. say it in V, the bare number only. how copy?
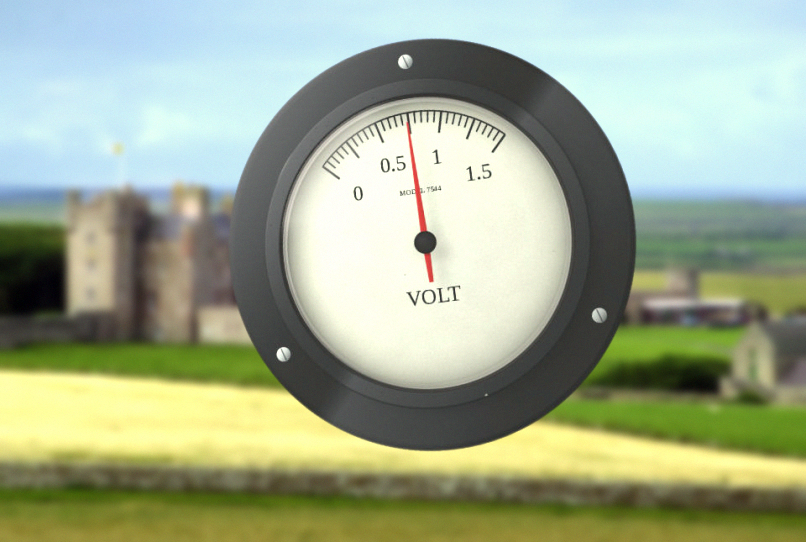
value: 0.75
